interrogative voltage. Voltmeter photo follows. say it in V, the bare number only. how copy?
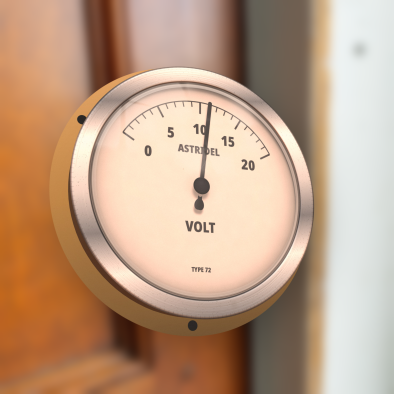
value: 11
